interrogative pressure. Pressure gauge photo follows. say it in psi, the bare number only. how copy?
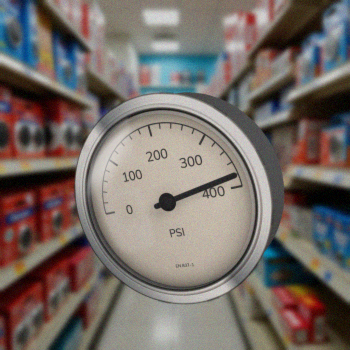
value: 380
